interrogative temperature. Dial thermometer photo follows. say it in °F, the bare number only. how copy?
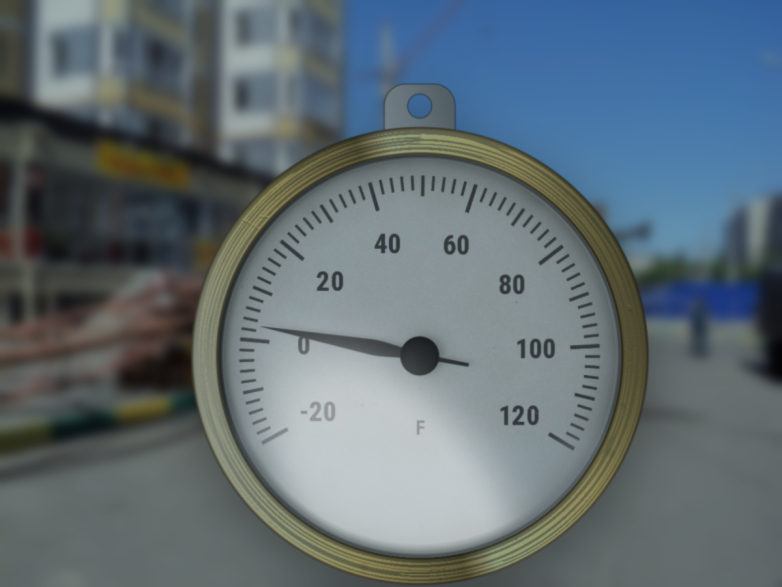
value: 3
